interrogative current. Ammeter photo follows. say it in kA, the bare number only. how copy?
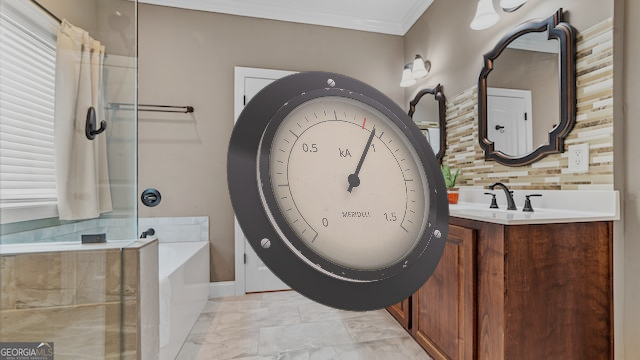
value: 0.95
